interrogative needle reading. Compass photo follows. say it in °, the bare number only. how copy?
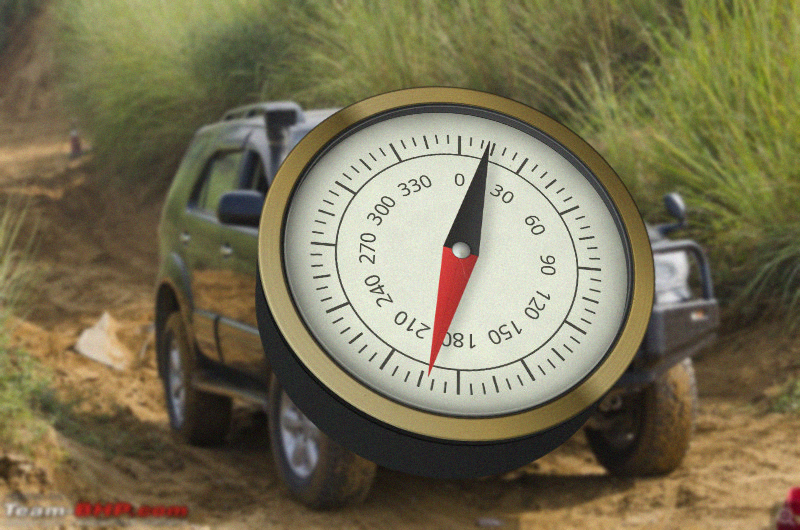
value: 192.5
